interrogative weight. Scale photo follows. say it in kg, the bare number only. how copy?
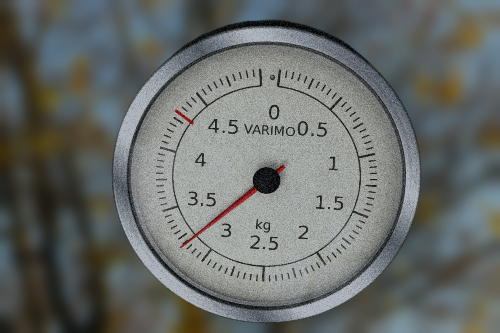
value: 3.2
